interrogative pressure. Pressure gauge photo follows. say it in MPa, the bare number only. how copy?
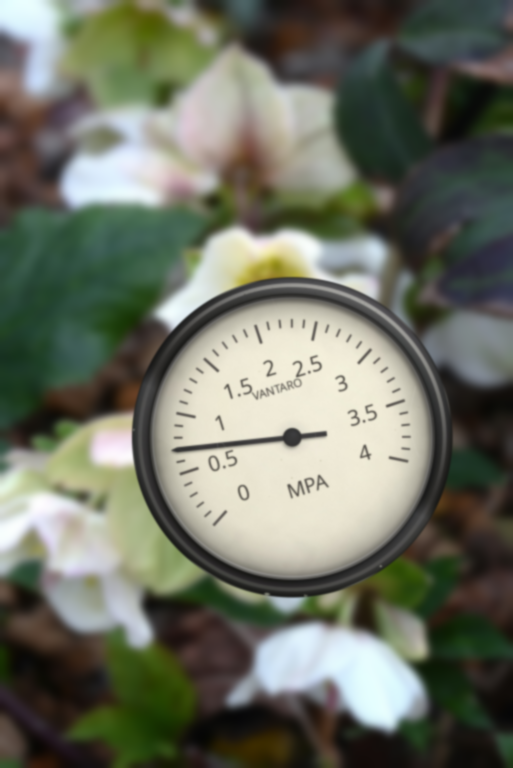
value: 0.7
